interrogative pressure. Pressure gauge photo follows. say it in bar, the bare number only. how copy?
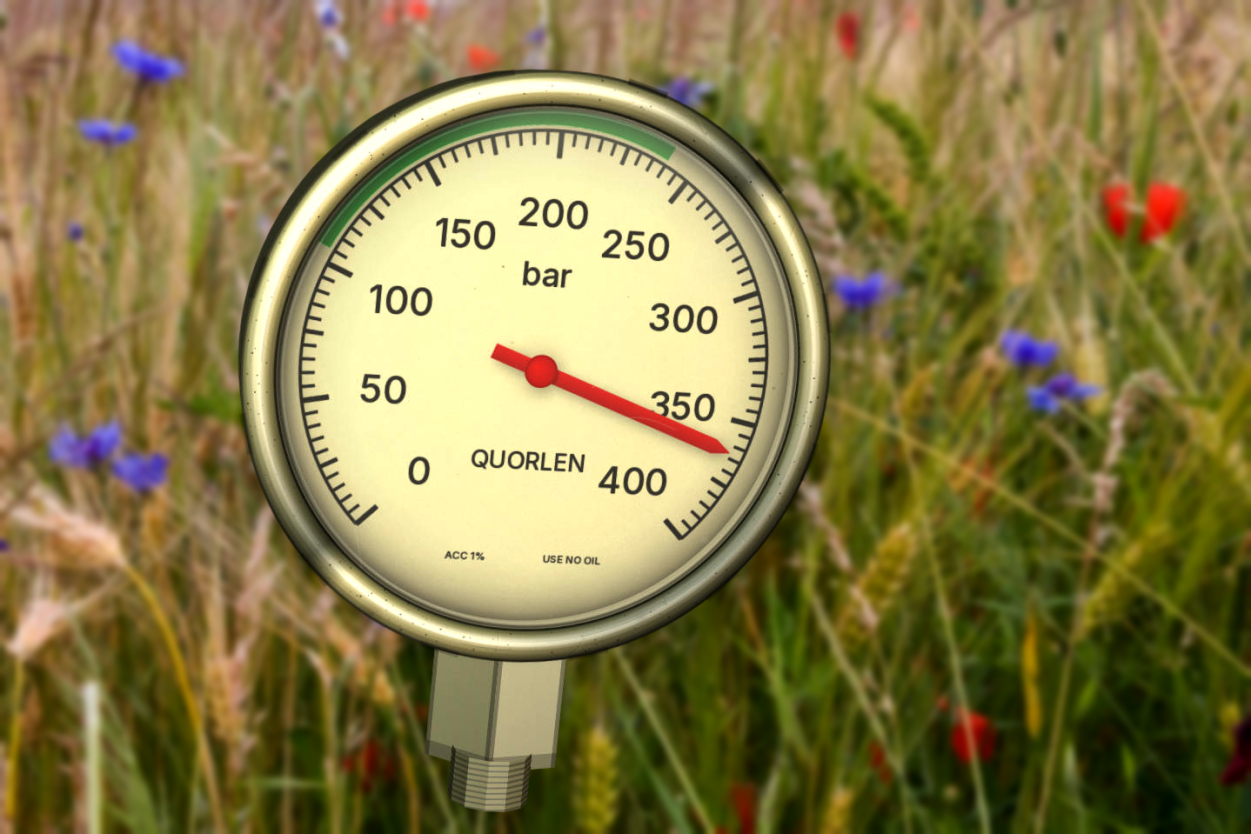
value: 362.5
